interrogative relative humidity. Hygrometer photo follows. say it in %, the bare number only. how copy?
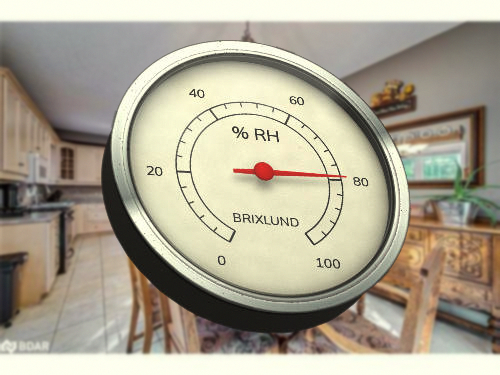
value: 80
